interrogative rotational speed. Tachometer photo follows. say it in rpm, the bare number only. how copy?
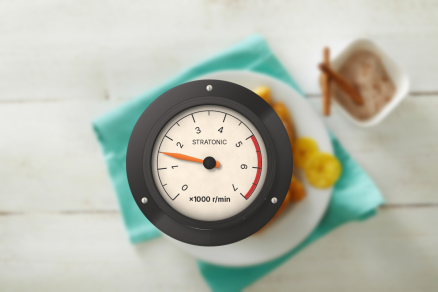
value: 1500
